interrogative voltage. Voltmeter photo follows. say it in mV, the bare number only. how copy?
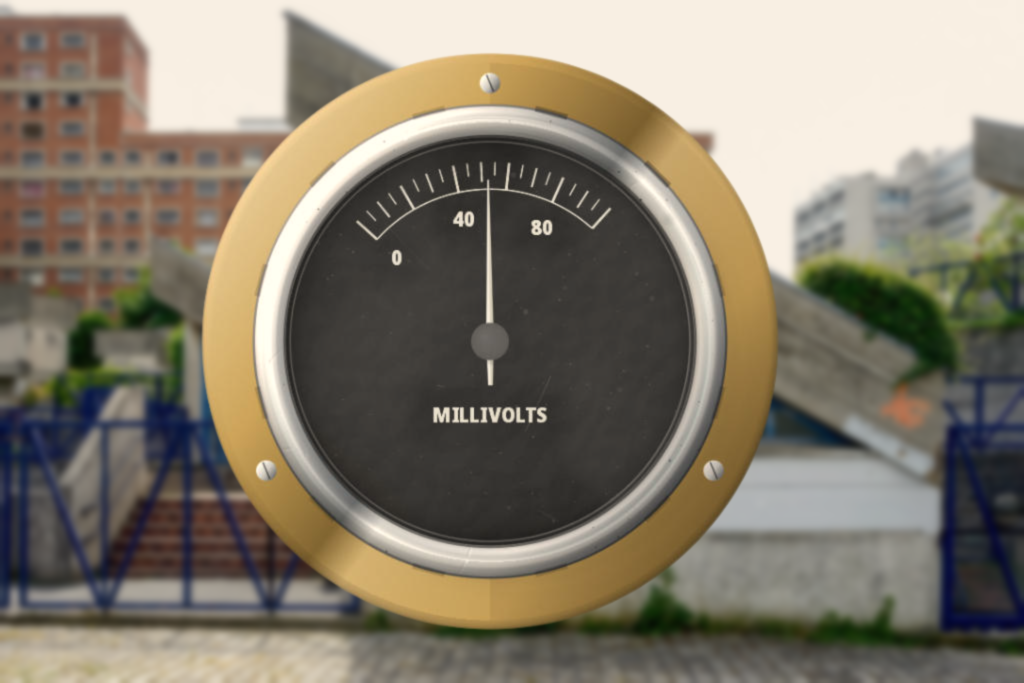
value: 52.5
